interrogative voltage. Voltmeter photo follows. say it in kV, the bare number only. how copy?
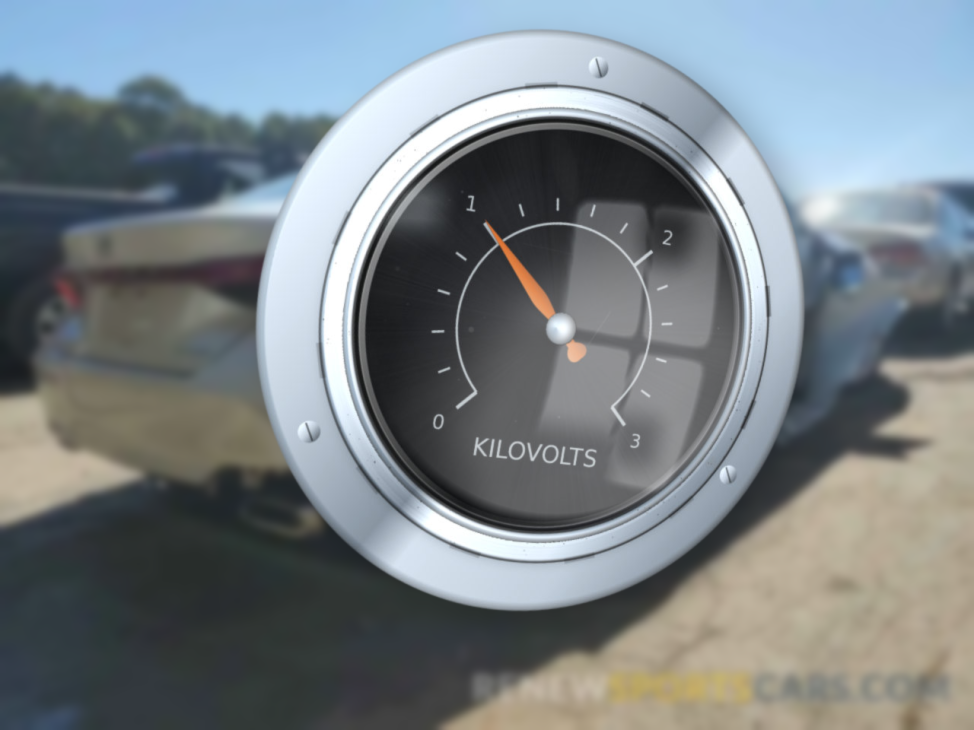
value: 1
